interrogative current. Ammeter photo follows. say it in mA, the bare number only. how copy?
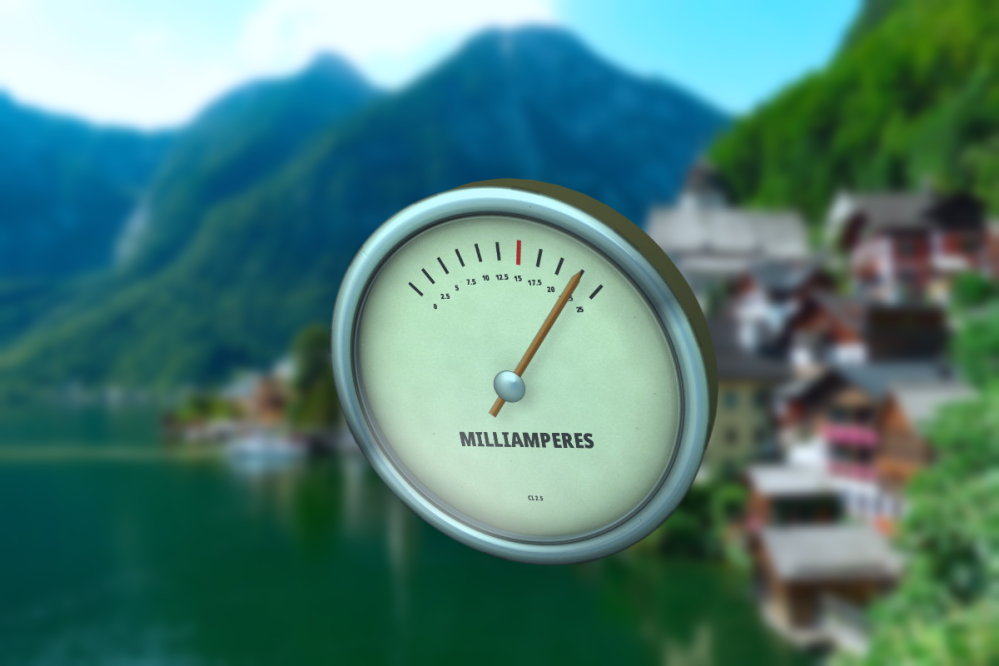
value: 22.5
